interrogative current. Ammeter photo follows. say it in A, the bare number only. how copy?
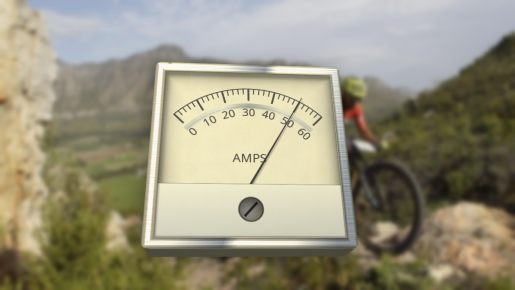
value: 50
